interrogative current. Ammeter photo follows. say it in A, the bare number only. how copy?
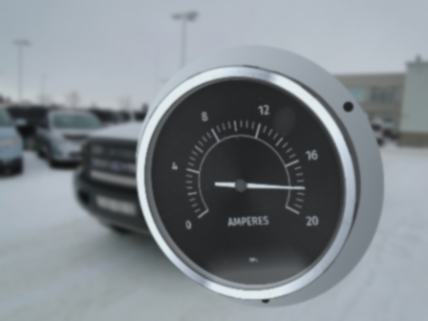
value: 18
